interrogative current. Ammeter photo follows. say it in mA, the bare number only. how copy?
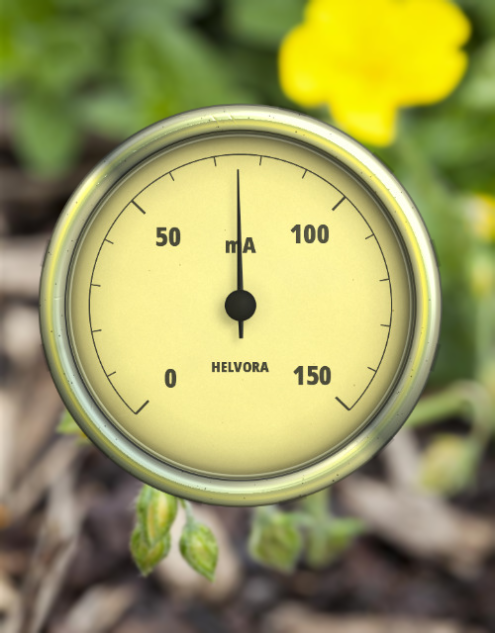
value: 75
